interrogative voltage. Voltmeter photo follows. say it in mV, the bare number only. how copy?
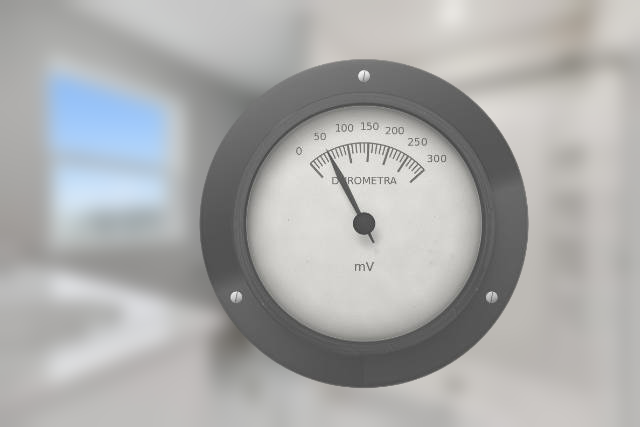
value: 50
